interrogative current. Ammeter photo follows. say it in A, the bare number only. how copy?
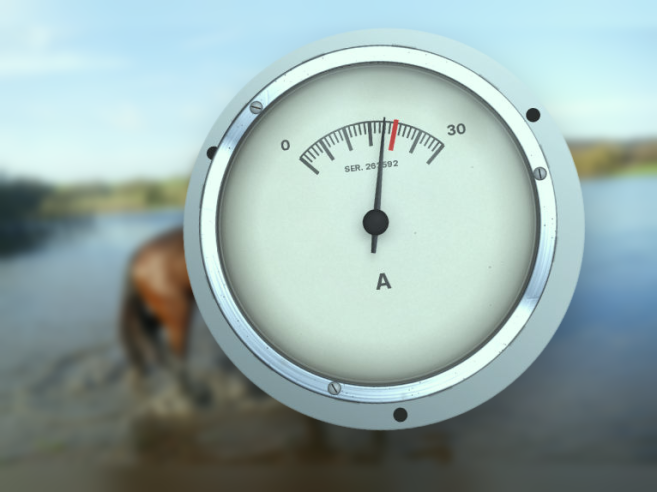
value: 18
